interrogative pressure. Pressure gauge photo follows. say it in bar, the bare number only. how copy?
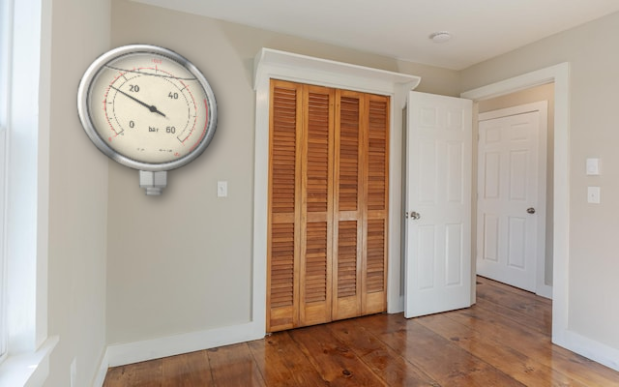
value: 15
